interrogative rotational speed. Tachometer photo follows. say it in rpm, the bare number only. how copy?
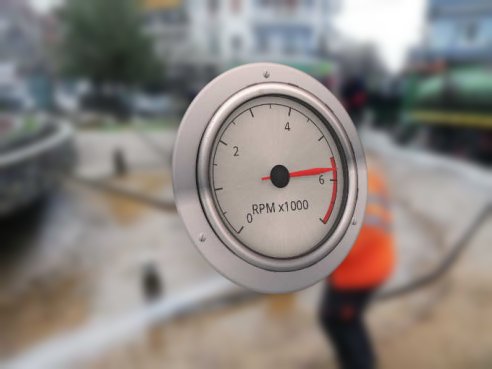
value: 5750
